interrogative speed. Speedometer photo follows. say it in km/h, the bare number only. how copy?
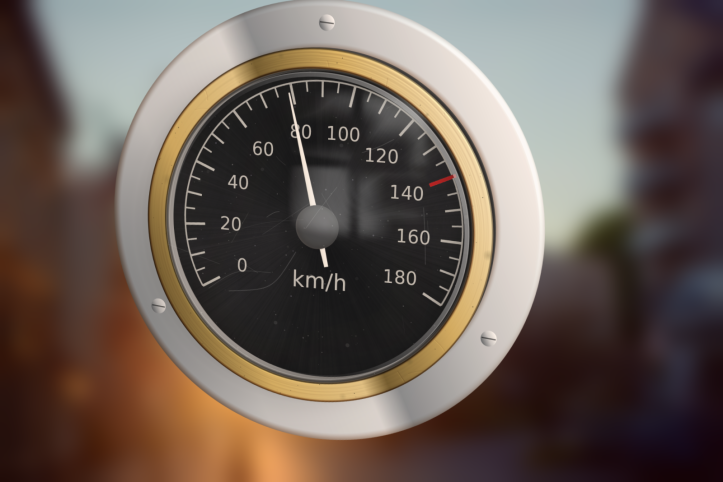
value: 80
